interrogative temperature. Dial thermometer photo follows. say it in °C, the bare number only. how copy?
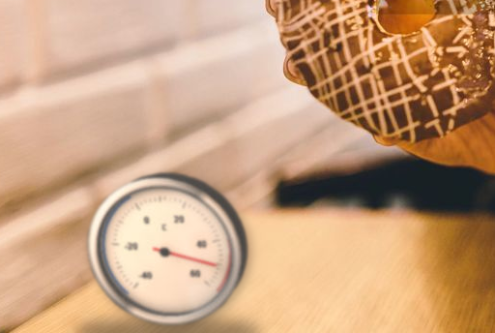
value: 50
